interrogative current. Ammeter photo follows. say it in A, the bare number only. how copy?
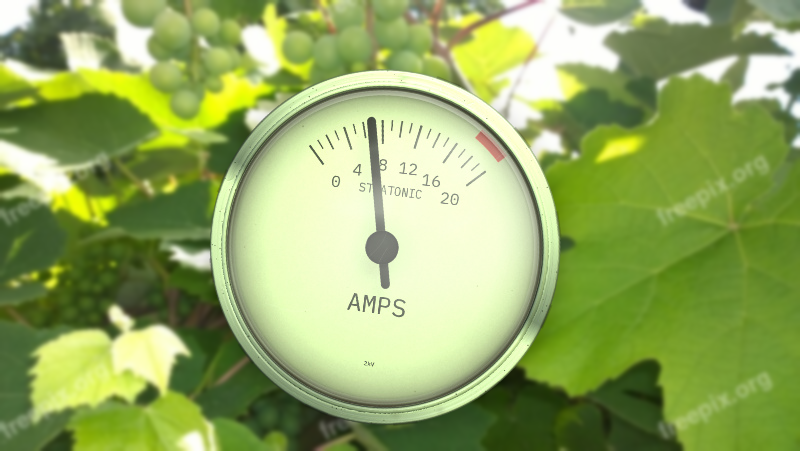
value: 7
